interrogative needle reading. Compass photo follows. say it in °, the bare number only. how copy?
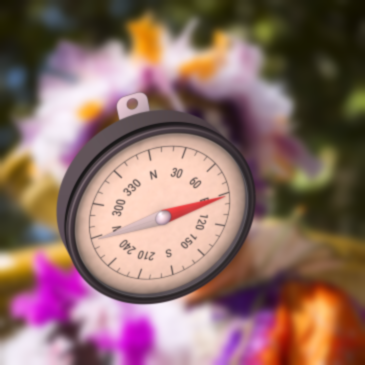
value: 90
